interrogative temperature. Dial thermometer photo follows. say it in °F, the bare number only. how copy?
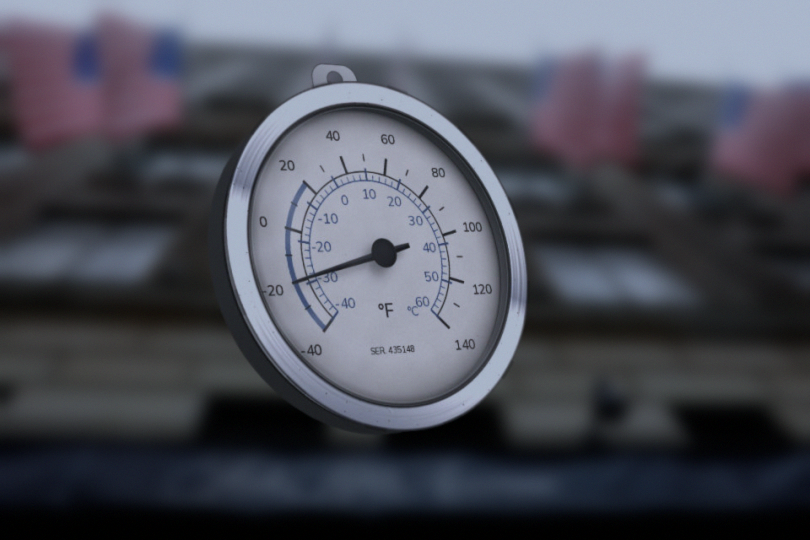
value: -20
